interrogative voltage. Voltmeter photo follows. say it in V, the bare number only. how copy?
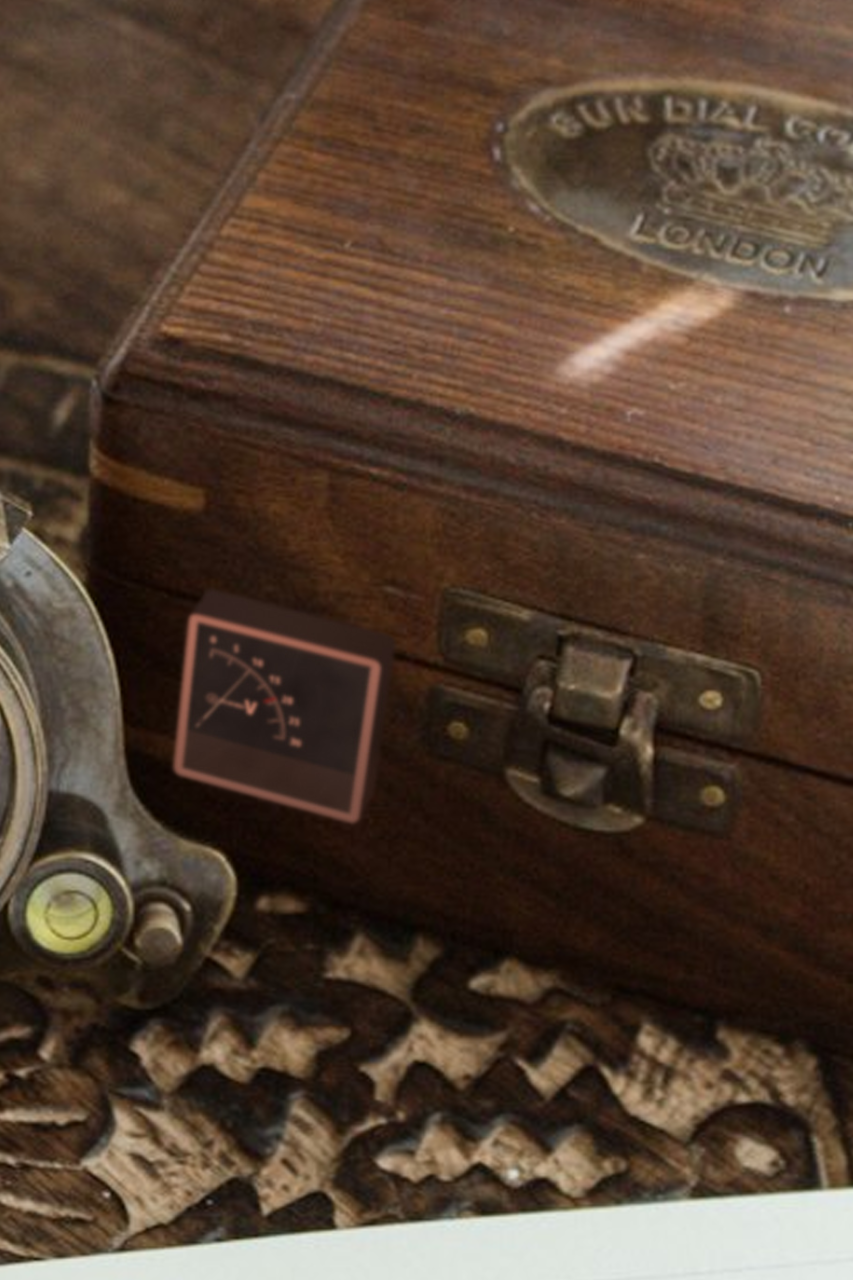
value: 10
